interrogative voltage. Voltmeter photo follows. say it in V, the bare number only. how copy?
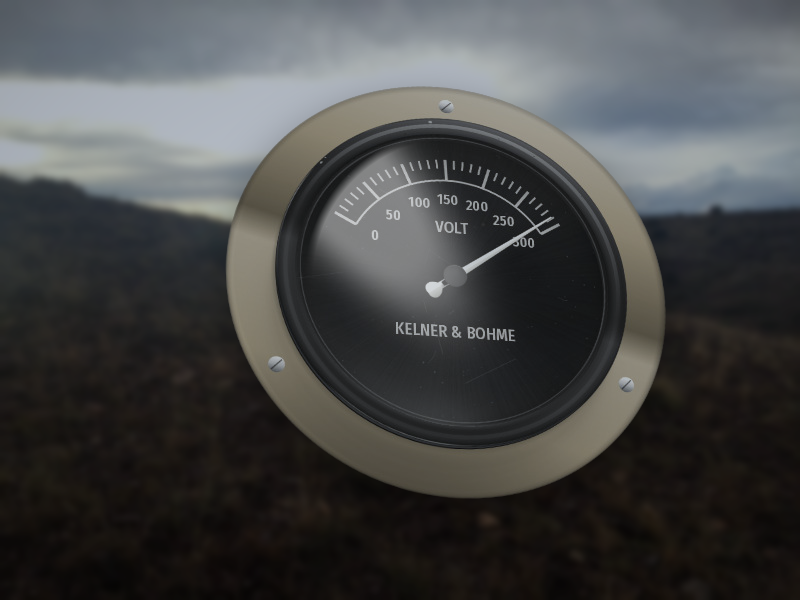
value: 290
